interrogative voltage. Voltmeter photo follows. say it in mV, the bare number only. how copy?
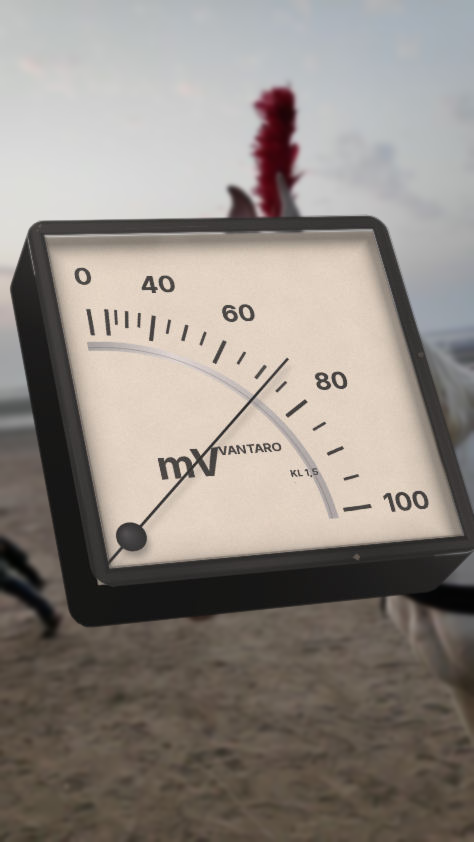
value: 72.5
